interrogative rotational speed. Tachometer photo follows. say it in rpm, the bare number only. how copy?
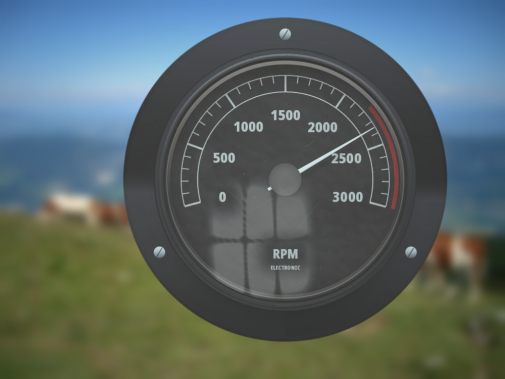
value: 2350
